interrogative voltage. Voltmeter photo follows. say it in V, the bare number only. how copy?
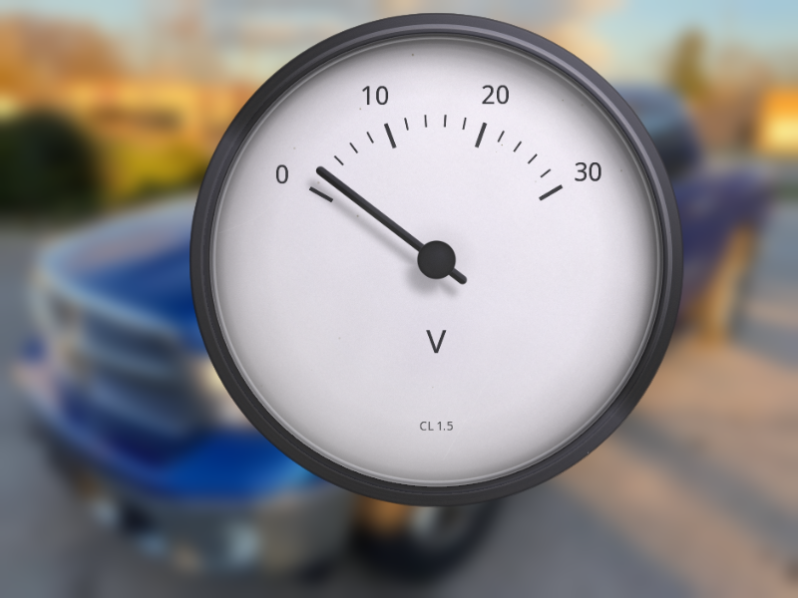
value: 2
